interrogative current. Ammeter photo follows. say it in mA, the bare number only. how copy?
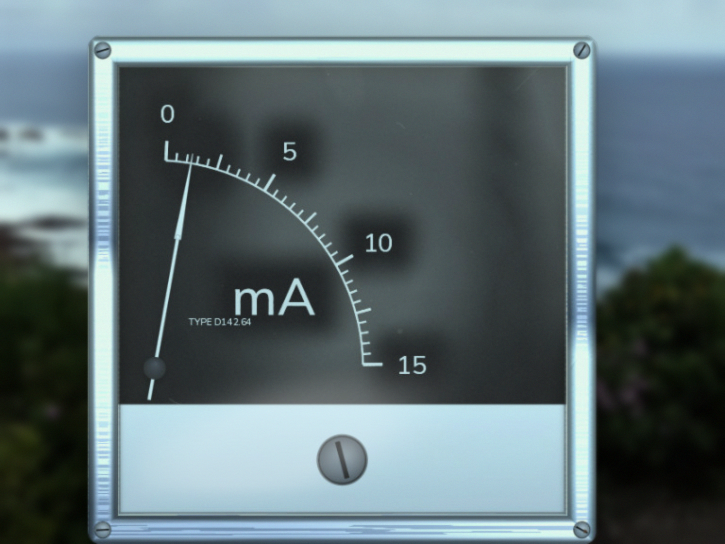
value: 1.25
